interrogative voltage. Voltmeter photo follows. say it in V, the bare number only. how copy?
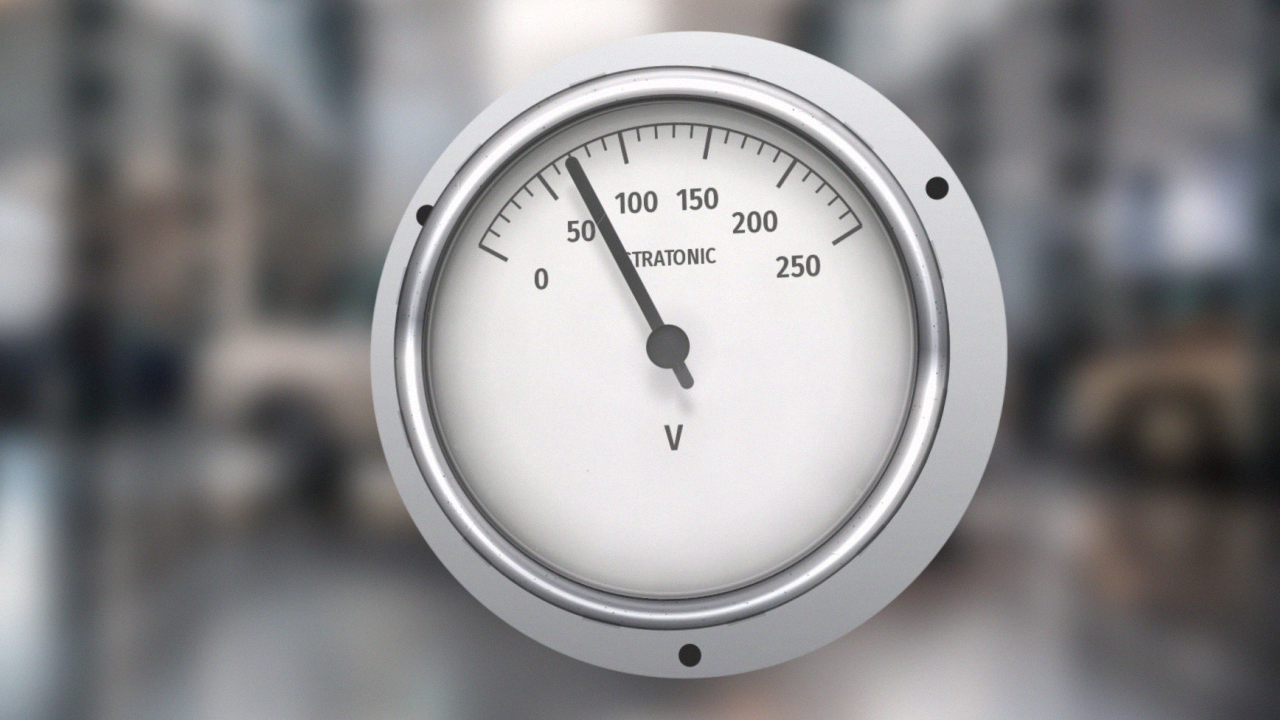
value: 70
